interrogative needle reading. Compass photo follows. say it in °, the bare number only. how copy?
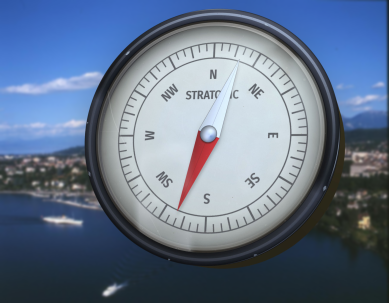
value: 200
